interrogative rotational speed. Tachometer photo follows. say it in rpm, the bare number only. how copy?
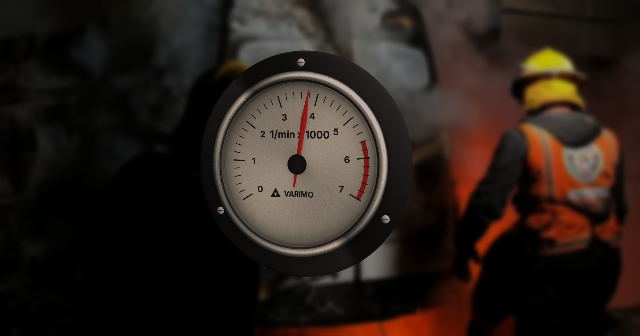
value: 3800
